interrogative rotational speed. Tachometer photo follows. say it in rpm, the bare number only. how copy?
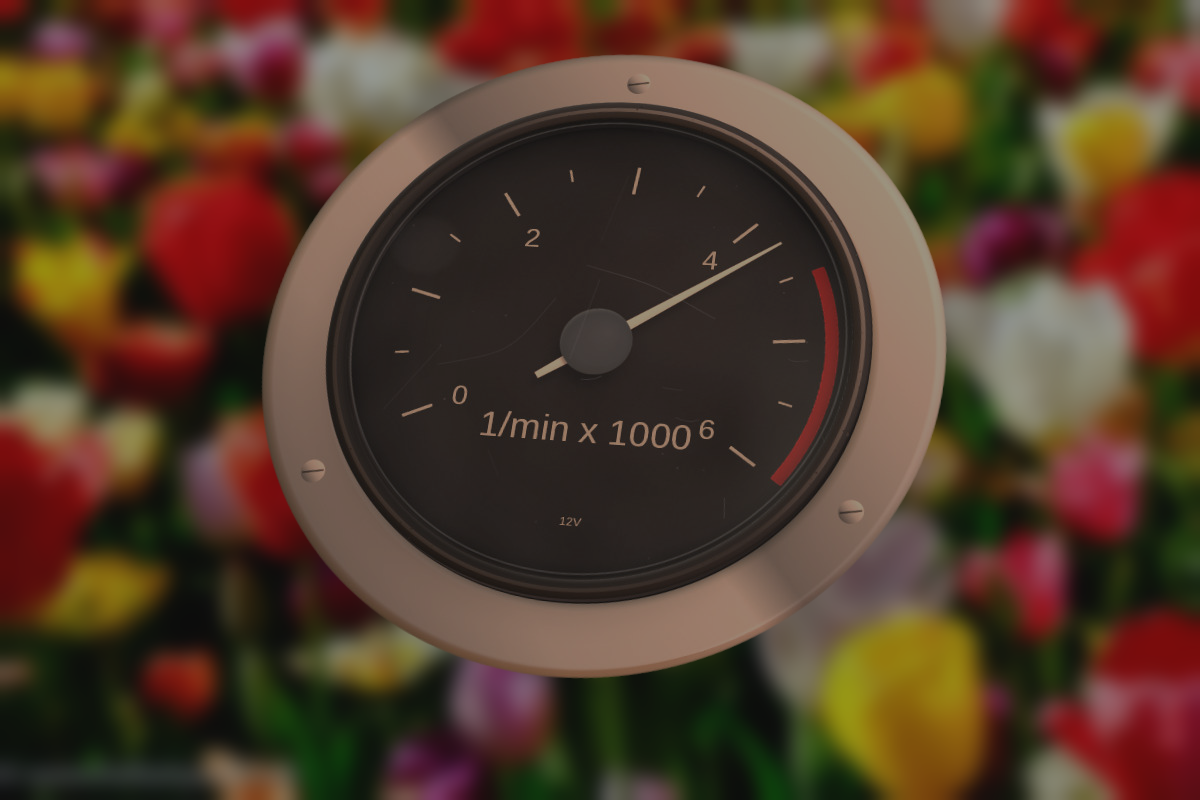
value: 4250
